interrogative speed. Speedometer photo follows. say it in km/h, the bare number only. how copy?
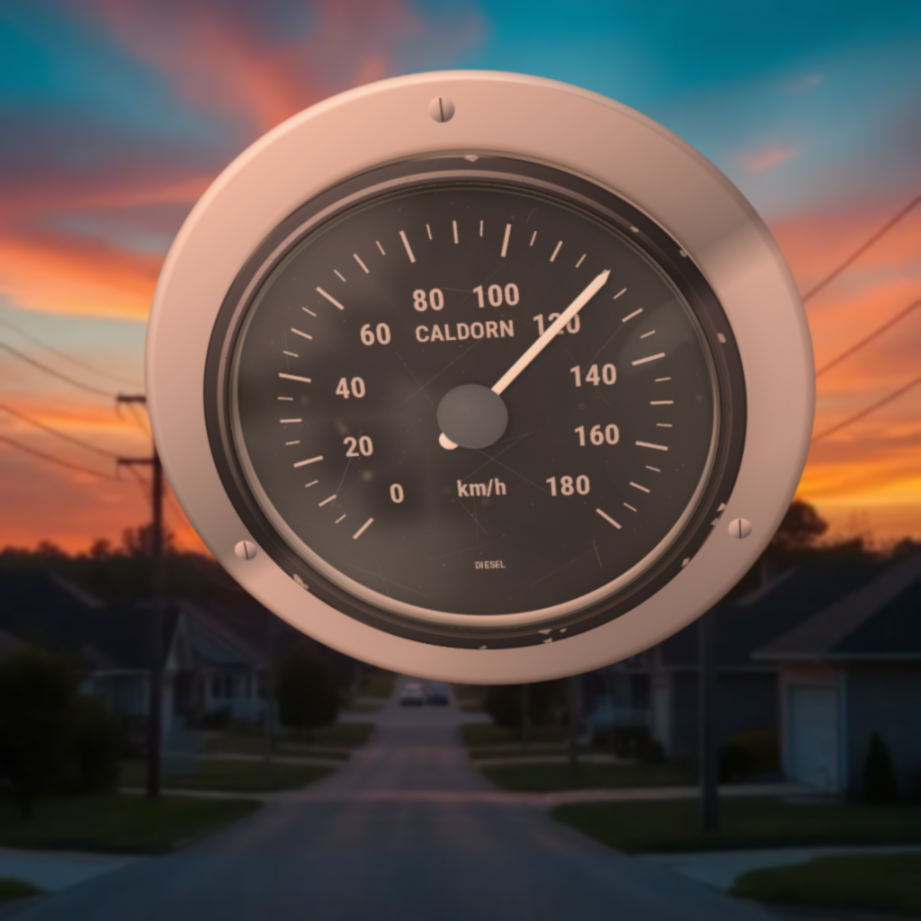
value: 120
